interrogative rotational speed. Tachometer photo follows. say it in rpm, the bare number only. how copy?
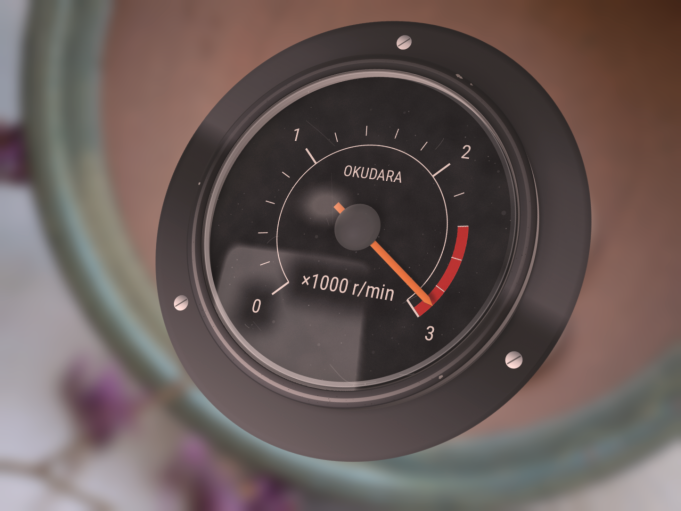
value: 2900
